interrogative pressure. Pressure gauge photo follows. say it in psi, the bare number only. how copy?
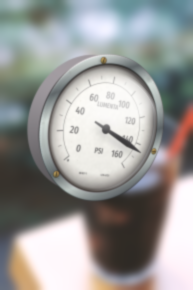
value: 145
